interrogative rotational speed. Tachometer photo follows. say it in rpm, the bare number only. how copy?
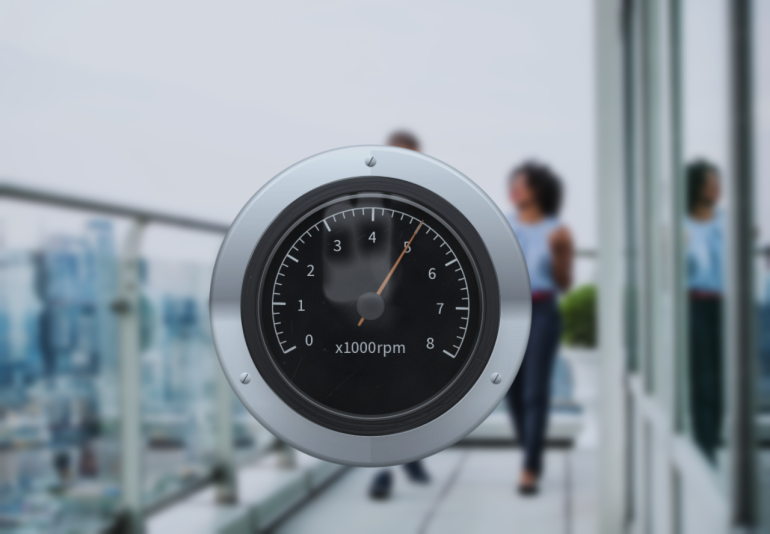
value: 5000
